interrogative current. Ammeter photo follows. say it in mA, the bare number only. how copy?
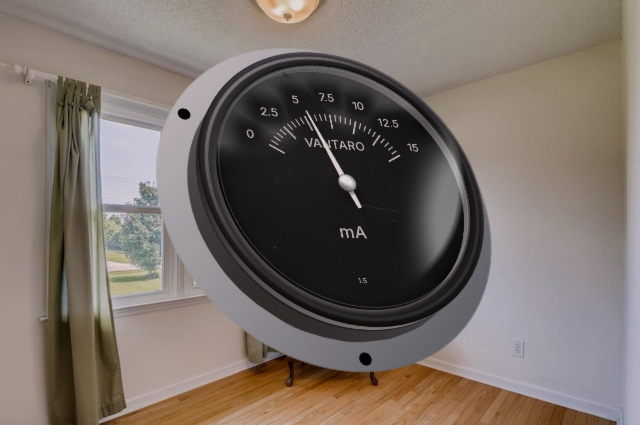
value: 5
